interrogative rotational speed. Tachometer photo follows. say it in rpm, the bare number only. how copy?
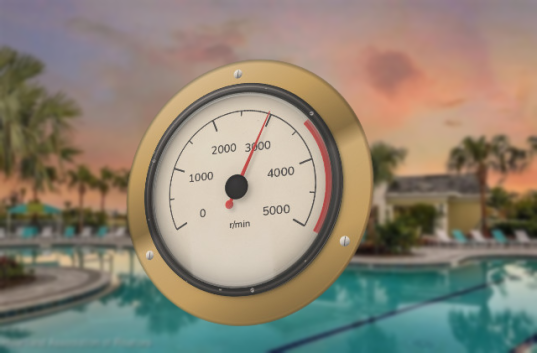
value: 3000
